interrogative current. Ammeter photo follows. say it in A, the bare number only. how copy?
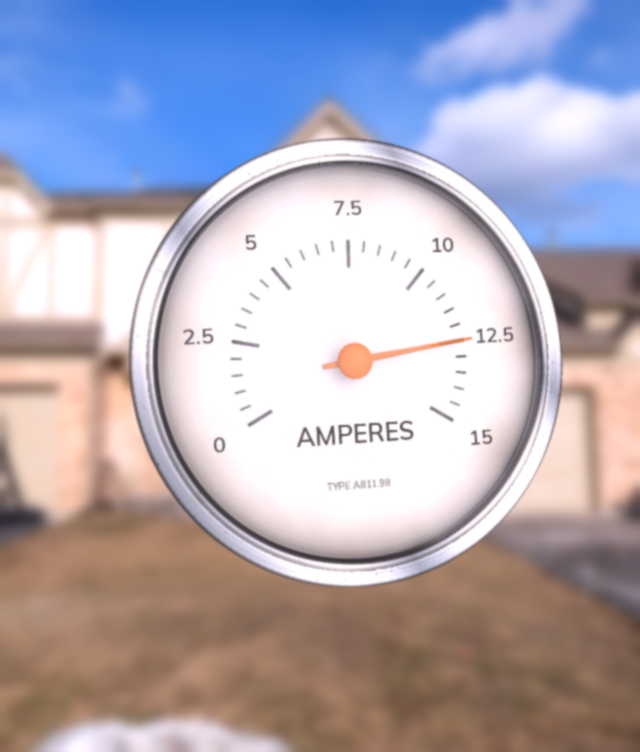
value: 12.5
